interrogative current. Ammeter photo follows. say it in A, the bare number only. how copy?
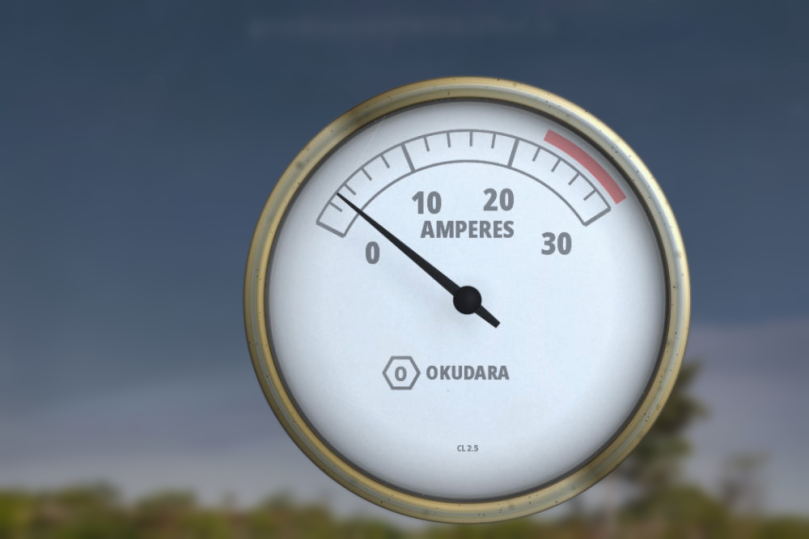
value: 3
